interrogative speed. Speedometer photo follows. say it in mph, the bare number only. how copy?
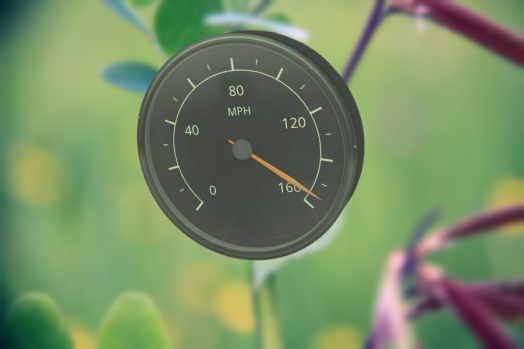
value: 155
